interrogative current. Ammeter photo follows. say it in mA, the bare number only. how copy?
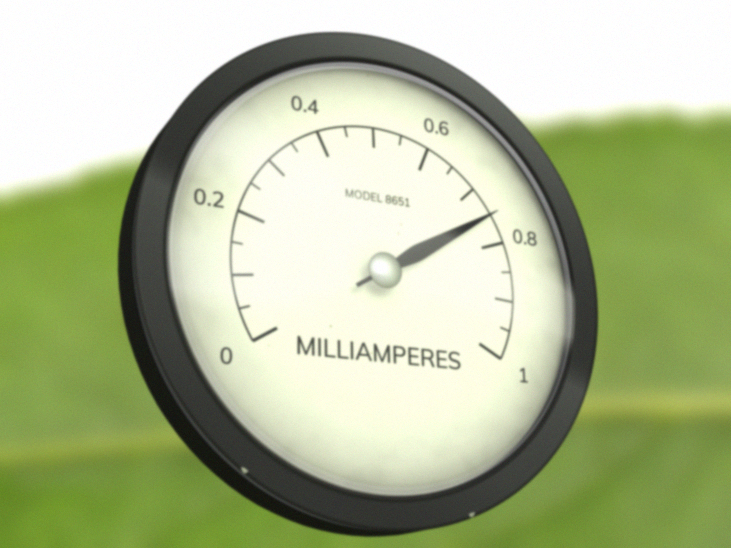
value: 0.75
